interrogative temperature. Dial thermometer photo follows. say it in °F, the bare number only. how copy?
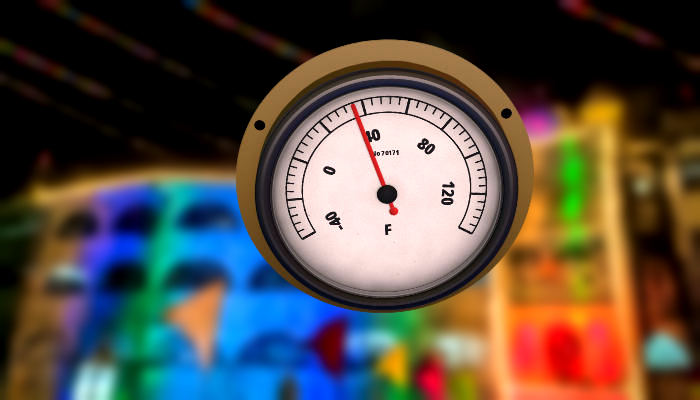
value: 36
